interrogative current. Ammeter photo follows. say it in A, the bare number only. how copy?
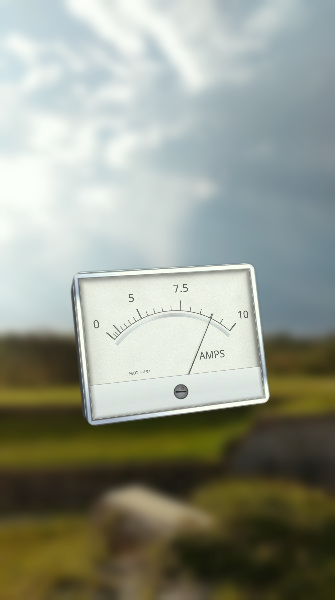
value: 9
